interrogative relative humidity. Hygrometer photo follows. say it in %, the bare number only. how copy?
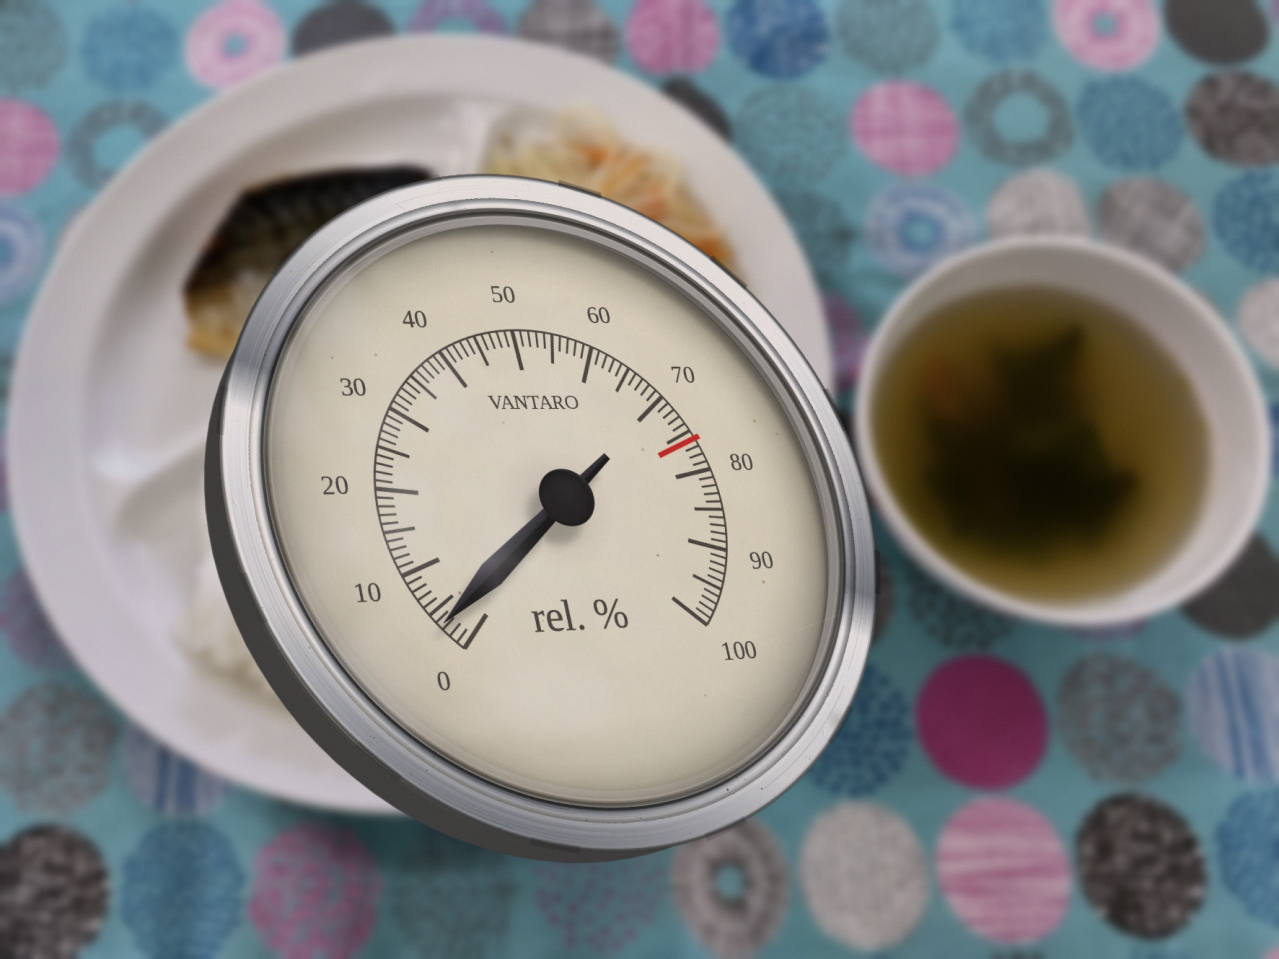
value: 3.5
